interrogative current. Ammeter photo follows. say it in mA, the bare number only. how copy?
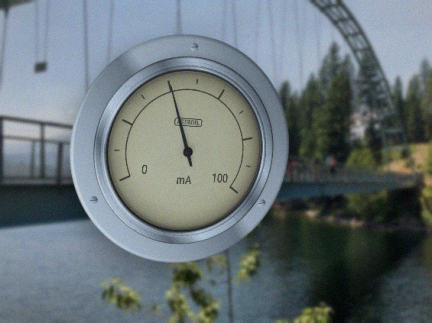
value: 40
